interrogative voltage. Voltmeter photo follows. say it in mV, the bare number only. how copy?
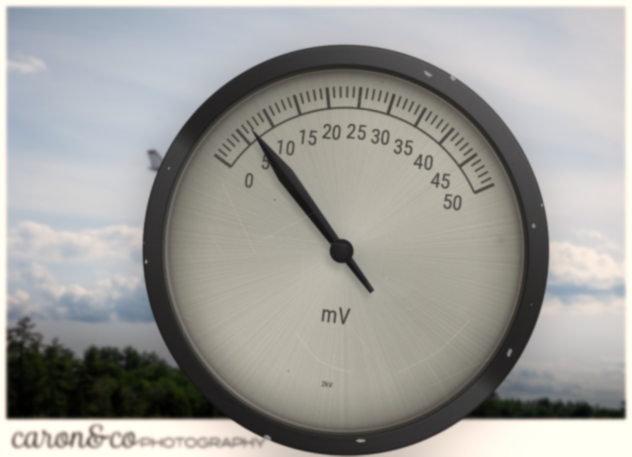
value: 7
